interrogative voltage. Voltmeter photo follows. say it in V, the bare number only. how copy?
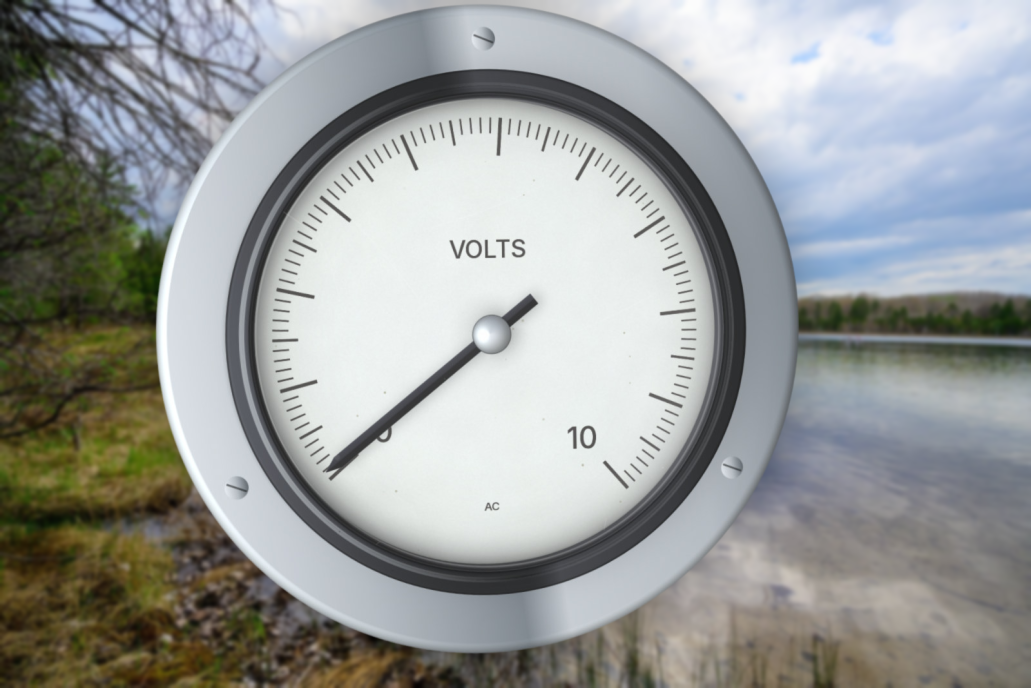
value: 0.1
